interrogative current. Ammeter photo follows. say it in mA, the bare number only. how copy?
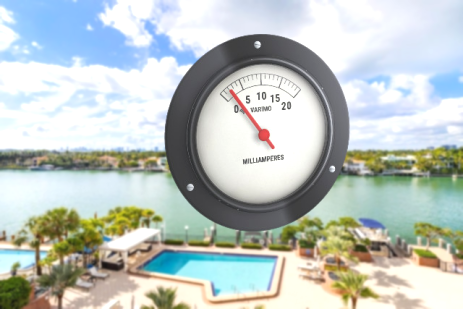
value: 2
